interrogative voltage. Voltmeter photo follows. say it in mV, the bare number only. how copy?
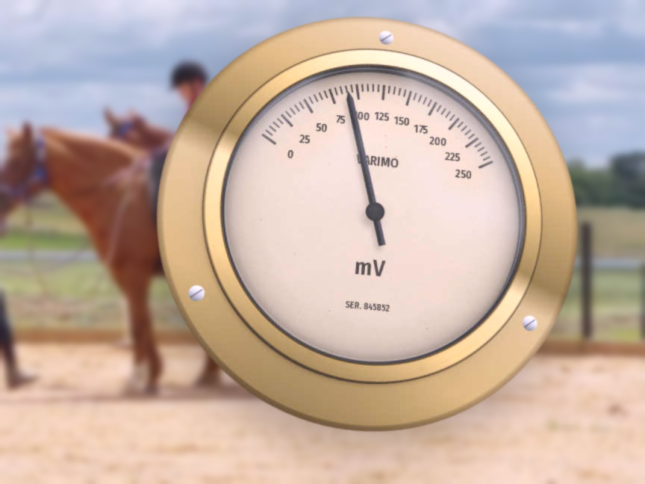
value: 90
